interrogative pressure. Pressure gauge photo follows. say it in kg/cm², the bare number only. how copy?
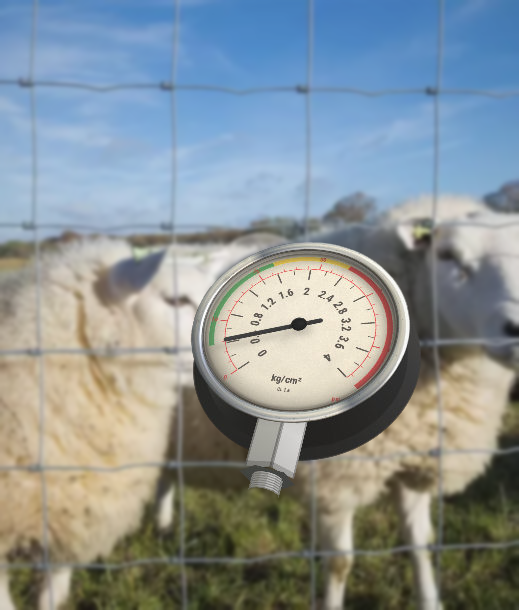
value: 0.4
